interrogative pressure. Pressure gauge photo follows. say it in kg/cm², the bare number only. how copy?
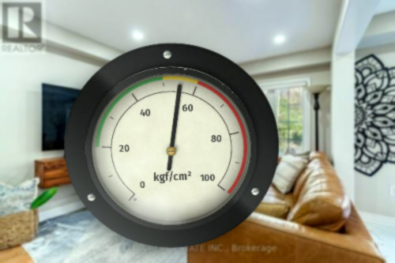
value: 55
